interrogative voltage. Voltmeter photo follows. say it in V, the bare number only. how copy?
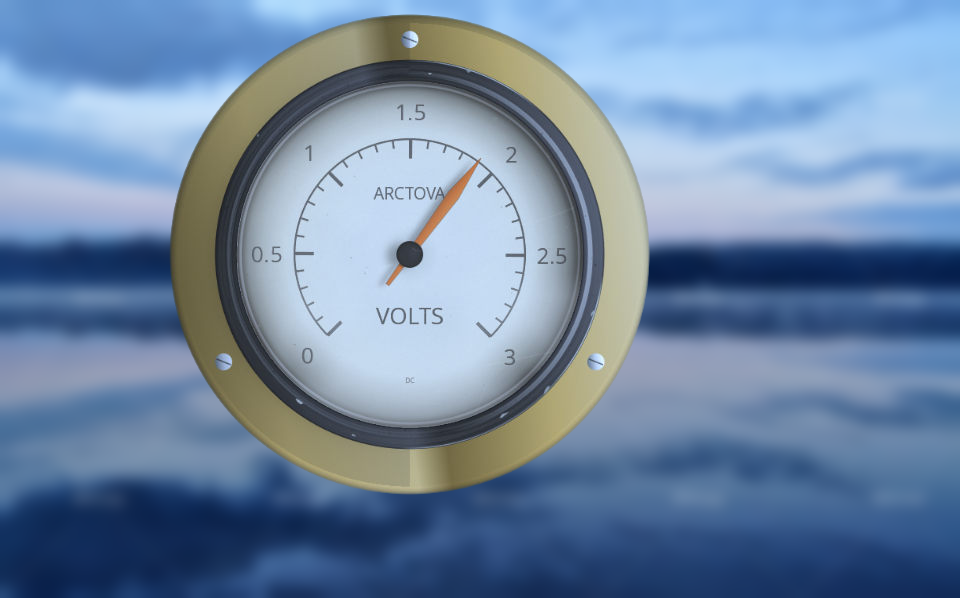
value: 1.9
